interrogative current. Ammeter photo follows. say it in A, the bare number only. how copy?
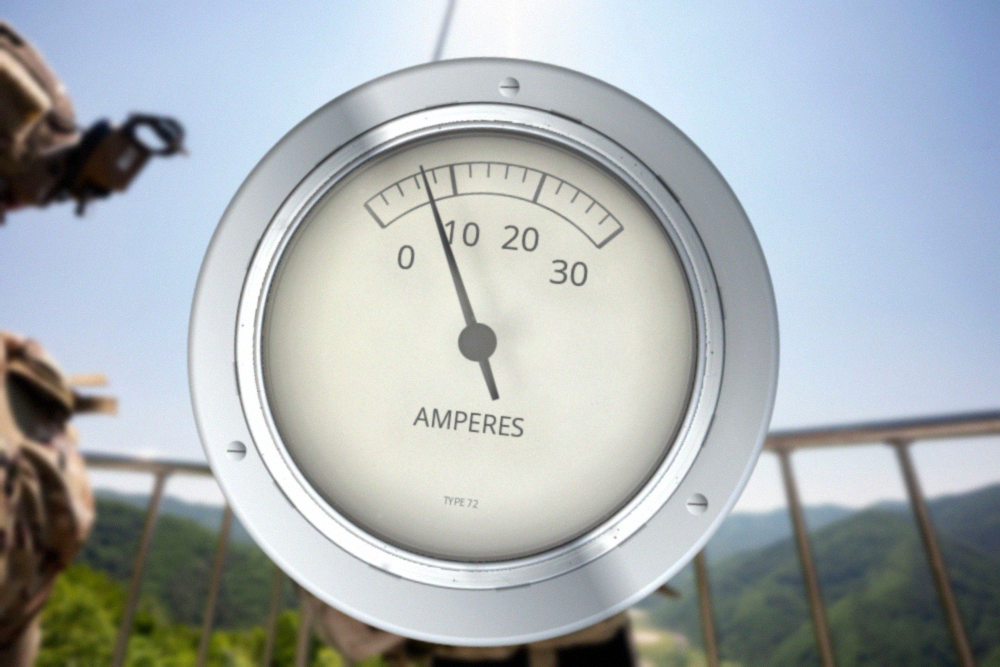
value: 7
